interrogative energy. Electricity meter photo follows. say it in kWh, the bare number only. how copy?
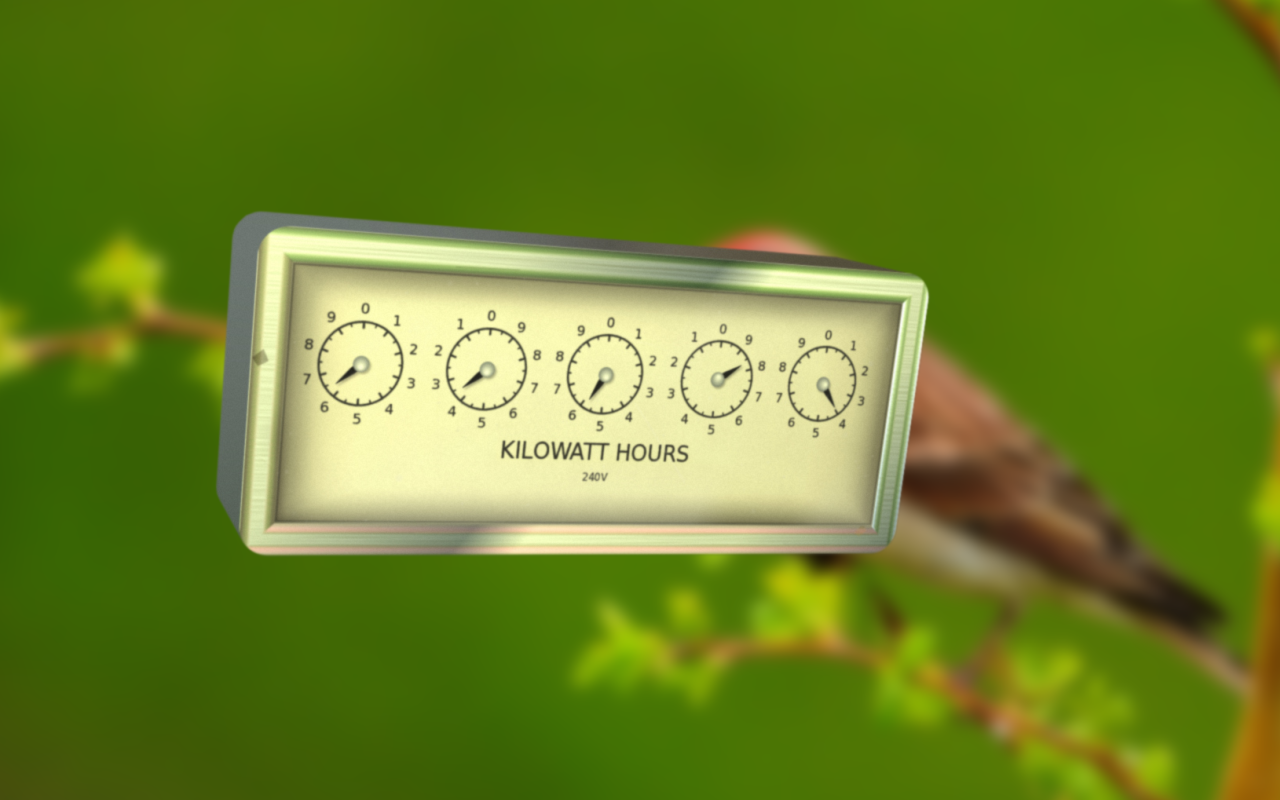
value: 63584
